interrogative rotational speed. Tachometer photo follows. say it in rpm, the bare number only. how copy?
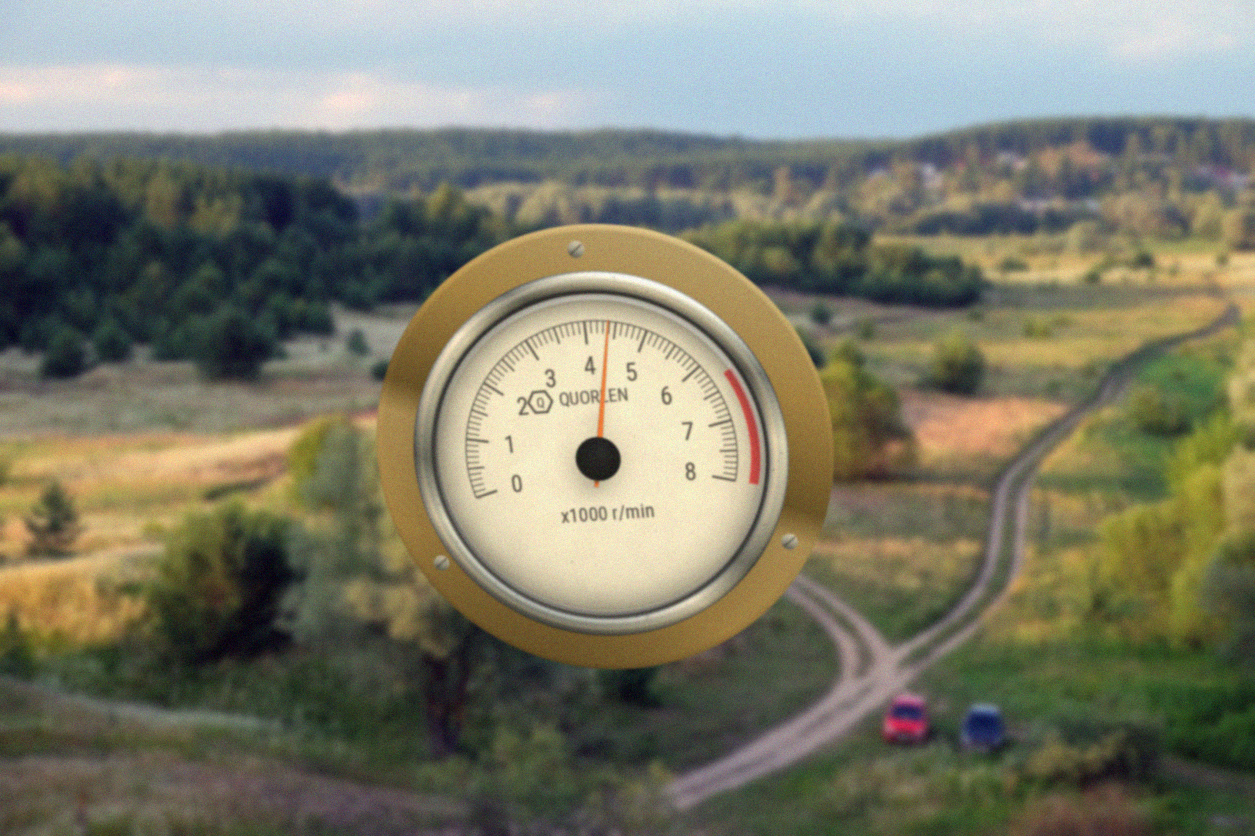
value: 4400
